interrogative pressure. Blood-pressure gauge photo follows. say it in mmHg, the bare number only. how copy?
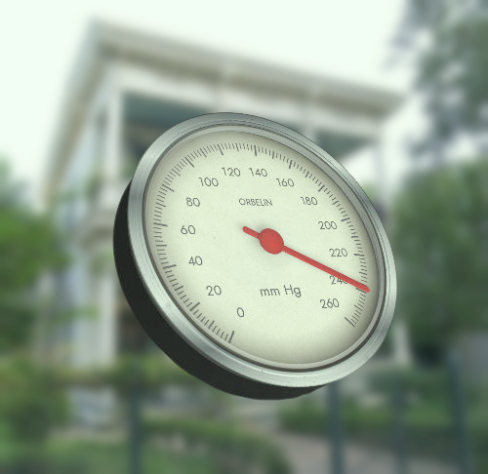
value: 240
